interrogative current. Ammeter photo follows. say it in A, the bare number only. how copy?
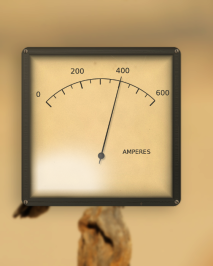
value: 400
